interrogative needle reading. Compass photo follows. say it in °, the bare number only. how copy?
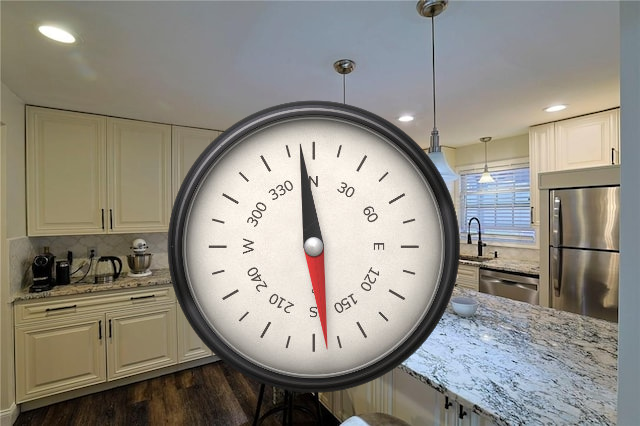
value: 172.5
